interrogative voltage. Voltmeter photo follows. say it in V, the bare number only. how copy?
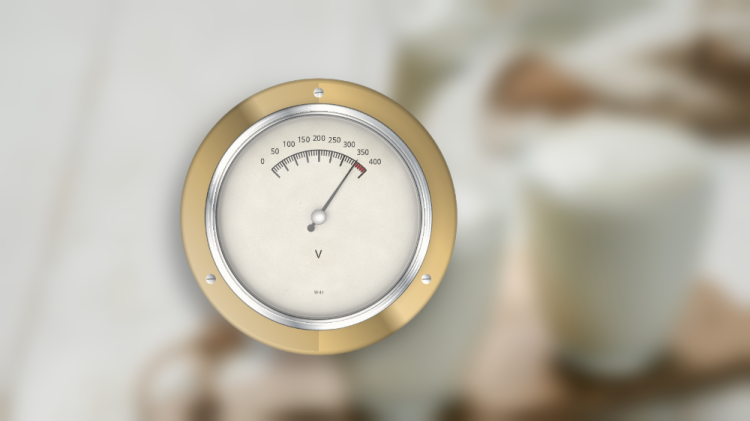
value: 350
